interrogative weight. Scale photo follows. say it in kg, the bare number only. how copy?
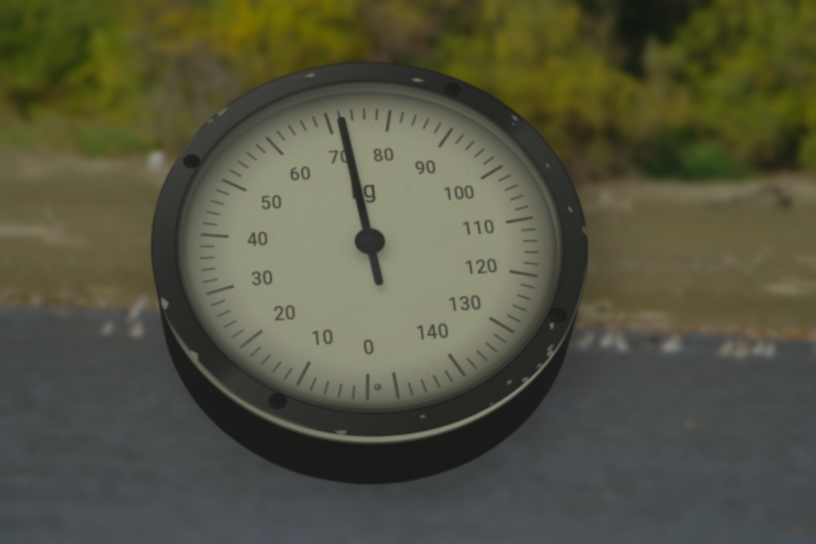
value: 72
